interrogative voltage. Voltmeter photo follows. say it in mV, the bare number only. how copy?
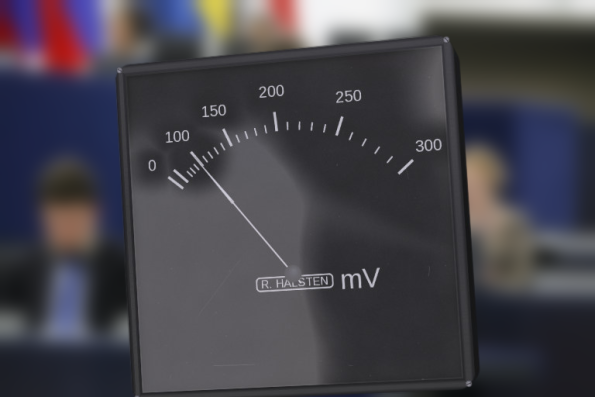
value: 100
